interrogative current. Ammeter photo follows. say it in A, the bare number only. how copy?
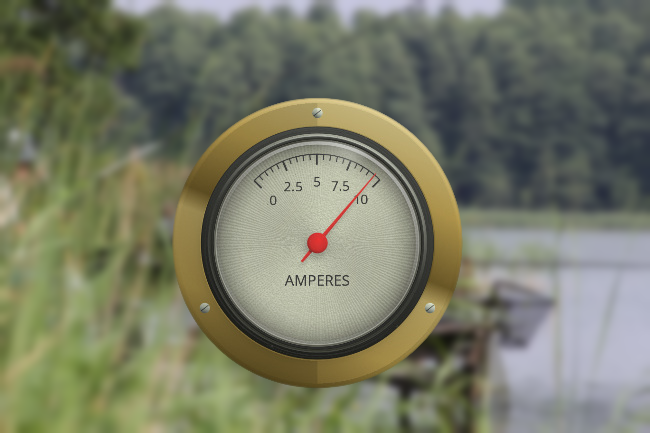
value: 9.5
